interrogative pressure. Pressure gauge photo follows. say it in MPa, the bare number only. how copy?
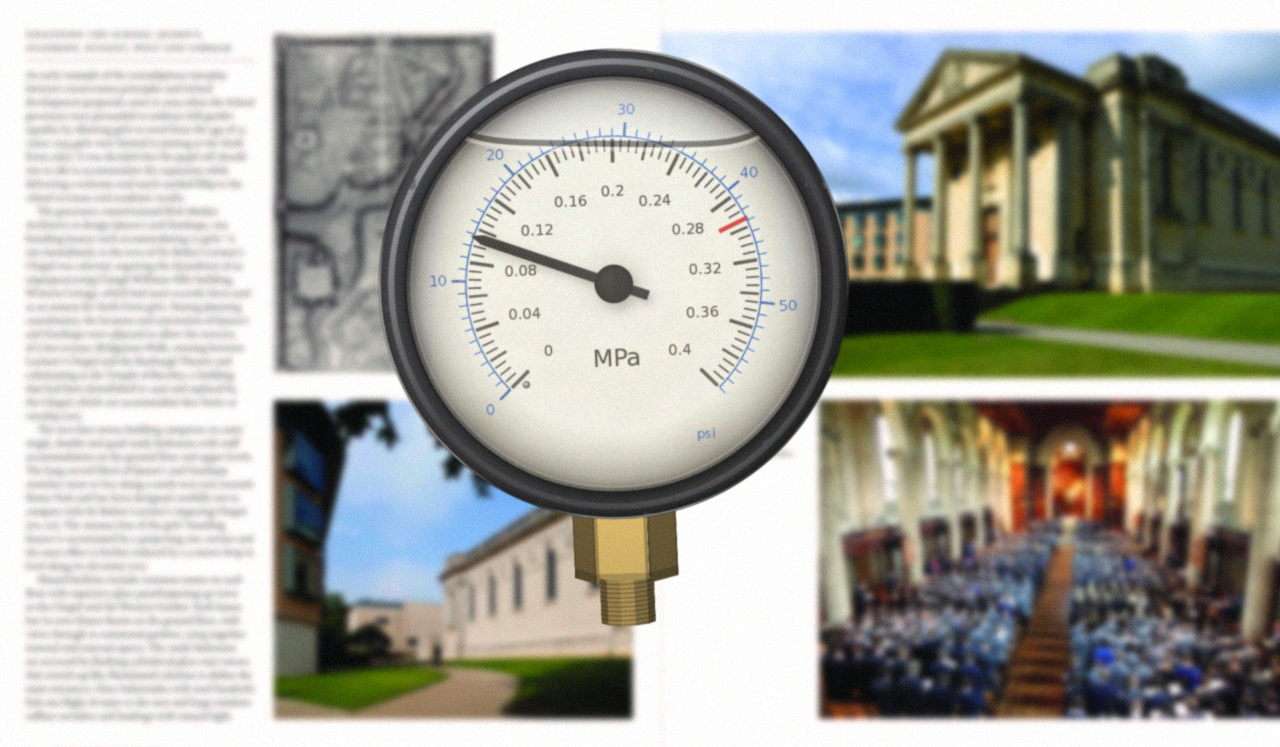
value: 0.095
